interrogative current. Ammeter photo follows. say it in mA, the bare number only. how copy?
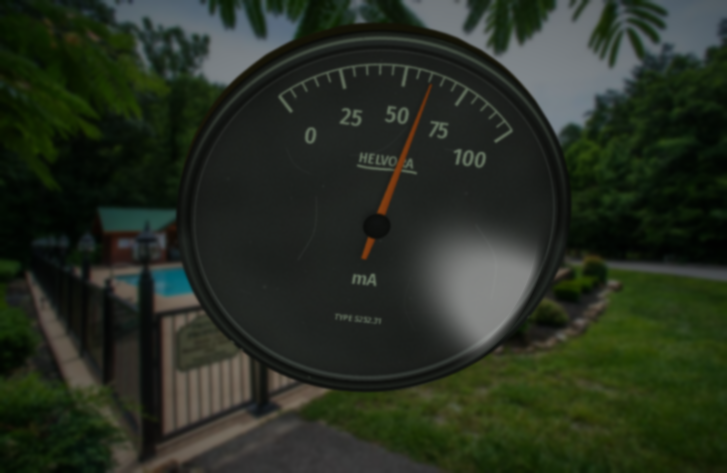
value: 60
